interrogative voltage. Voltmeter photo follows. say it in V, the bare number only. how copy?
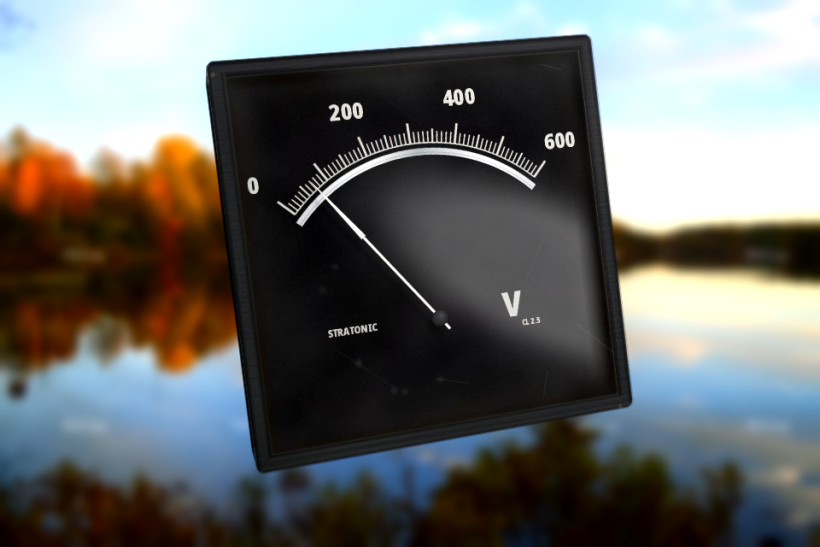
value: 70
